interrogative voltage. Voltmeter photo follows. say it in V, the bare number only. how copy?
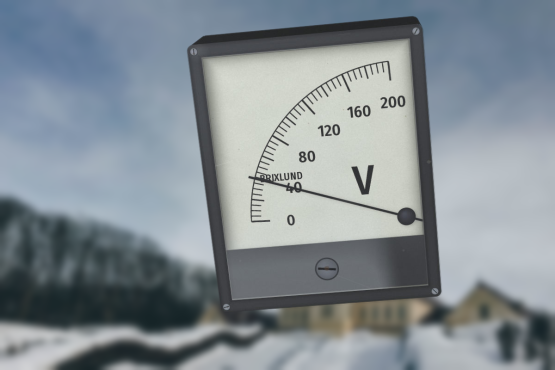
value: 40
